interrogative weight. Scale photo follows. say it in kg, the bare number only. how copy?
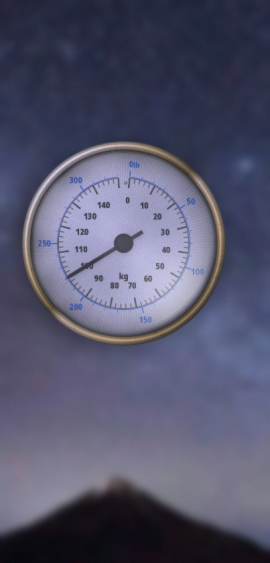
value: 100
